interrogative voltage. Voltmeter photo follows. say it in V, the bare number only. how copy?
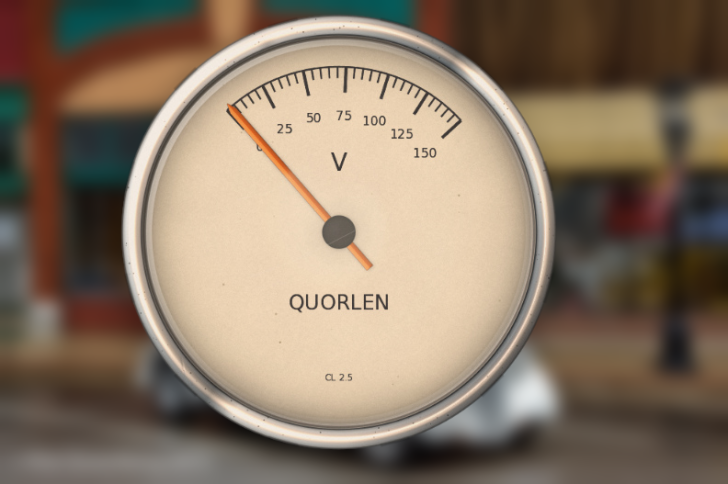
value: 2.5
